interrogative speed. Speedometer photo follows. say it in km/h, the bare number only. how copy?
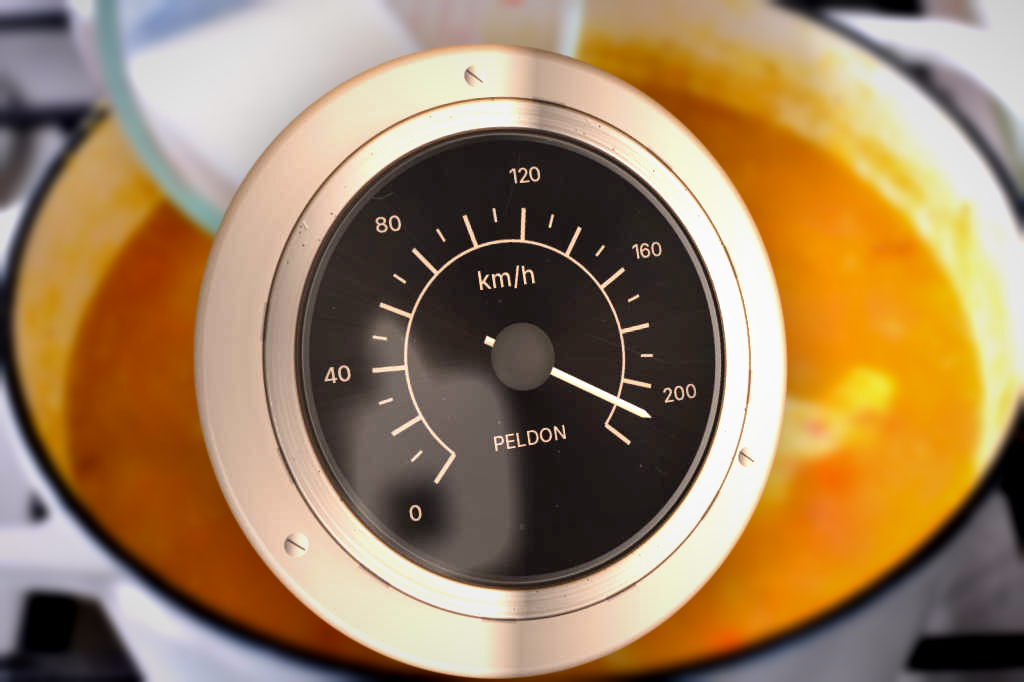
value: 210
